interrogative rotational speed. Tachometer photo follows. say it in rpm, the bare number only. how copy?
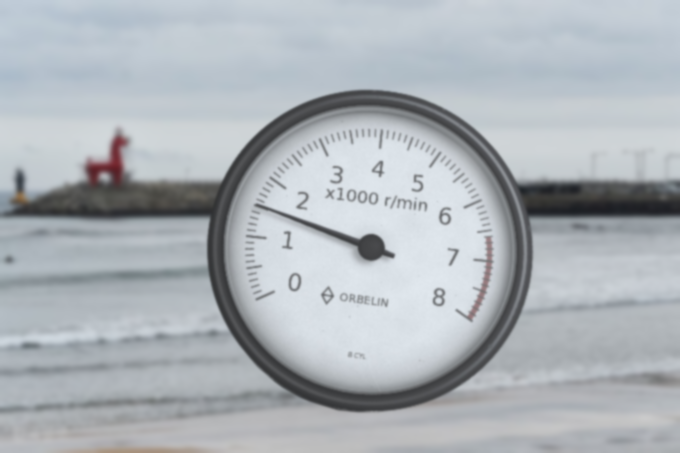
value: 1500
